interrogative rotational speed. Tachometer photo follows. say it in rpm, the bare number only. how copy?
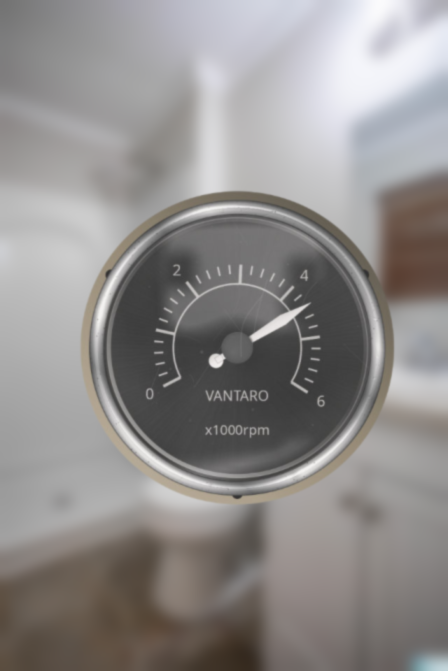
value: 4400
